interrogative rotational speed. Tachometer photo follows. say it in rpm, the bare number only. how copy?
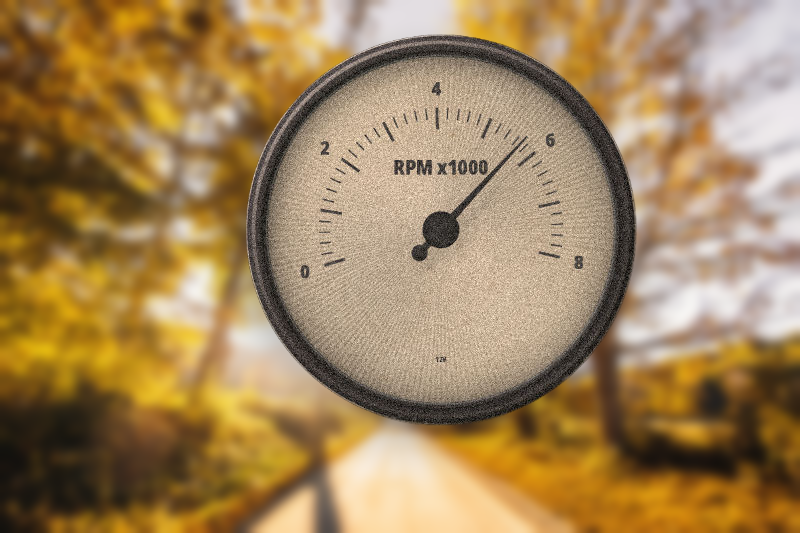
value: 5700
